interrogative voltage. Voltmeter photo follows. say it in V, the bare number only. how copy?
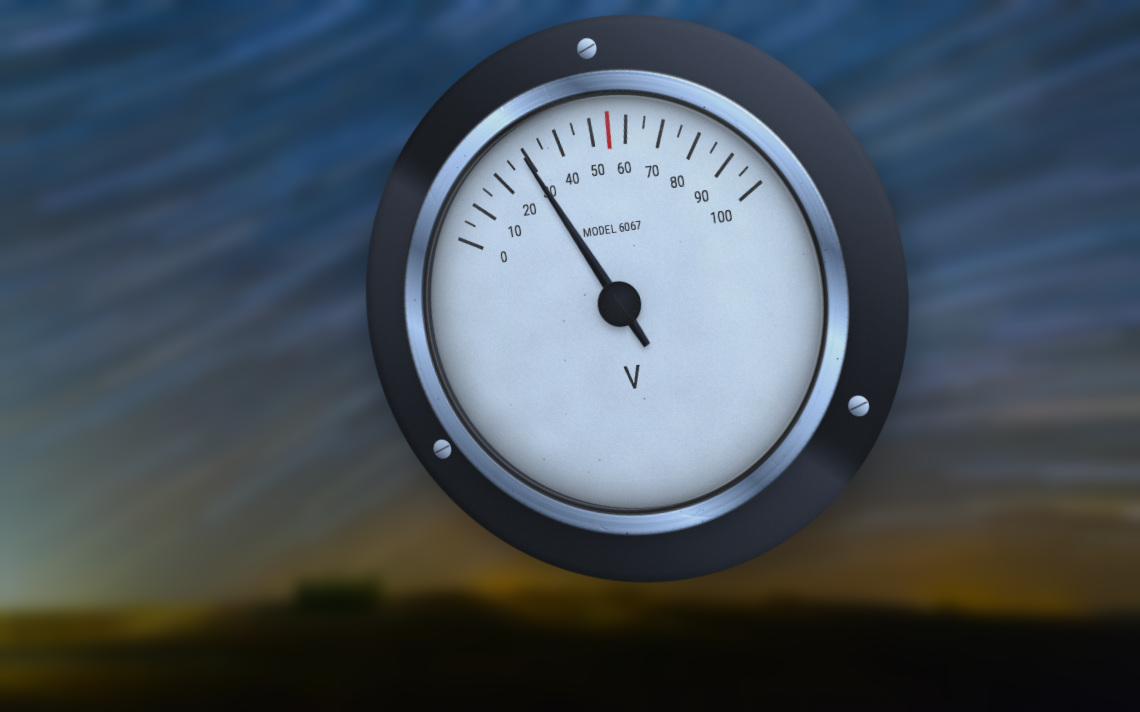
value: 30
